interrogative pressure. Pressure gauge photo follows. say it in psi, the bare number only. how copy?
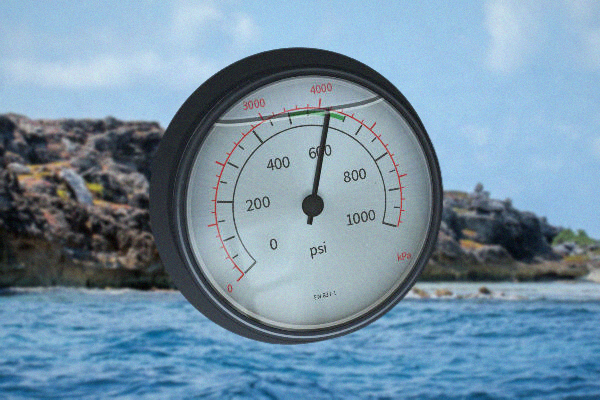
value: 600
